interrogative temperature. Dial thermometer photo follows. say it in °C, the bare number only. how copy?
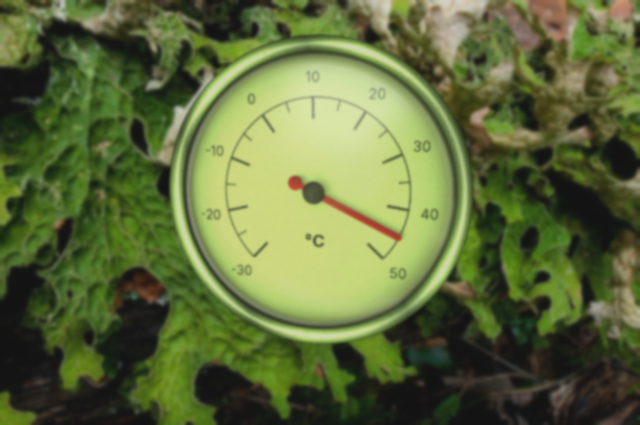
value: 45
